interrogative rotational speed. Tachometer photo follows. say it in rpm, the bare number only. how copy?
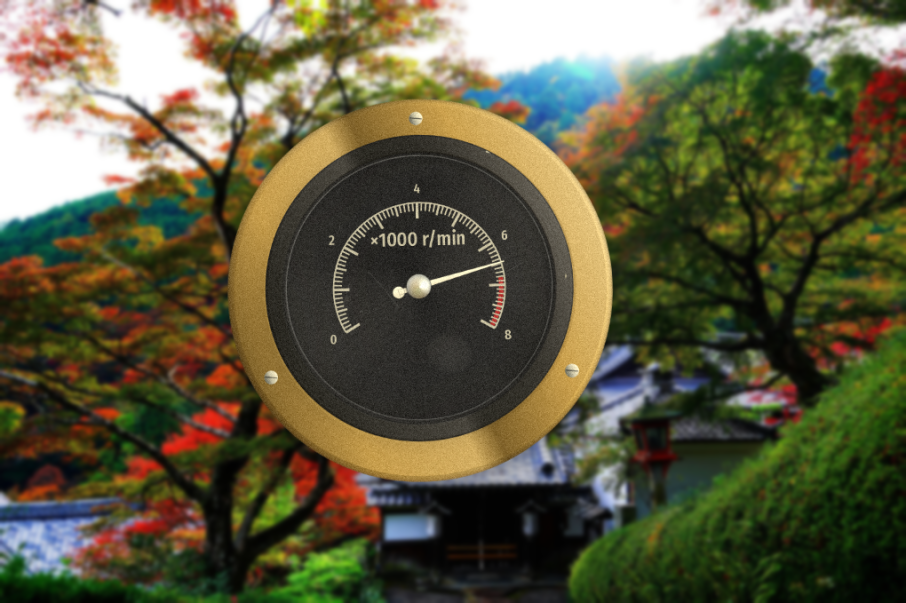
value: 6500
